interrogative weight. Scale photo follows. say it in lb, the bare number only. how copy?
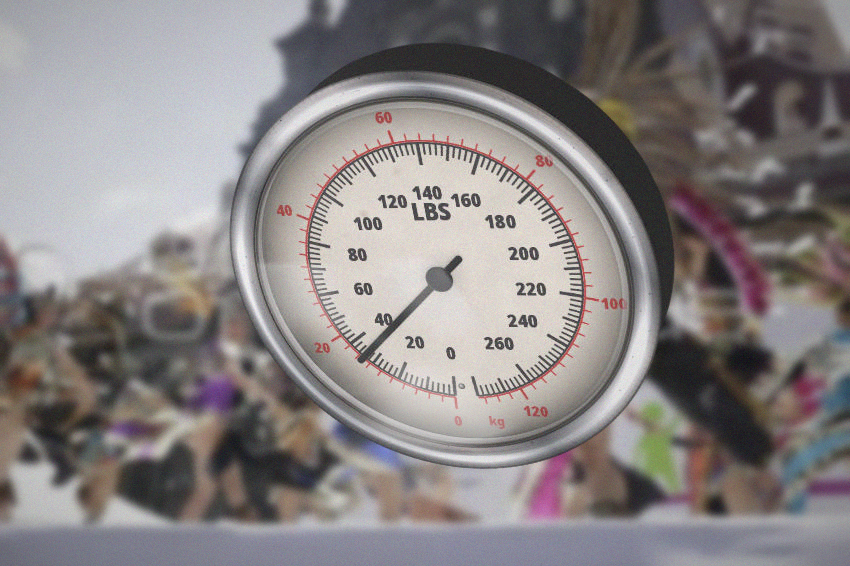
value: 34
